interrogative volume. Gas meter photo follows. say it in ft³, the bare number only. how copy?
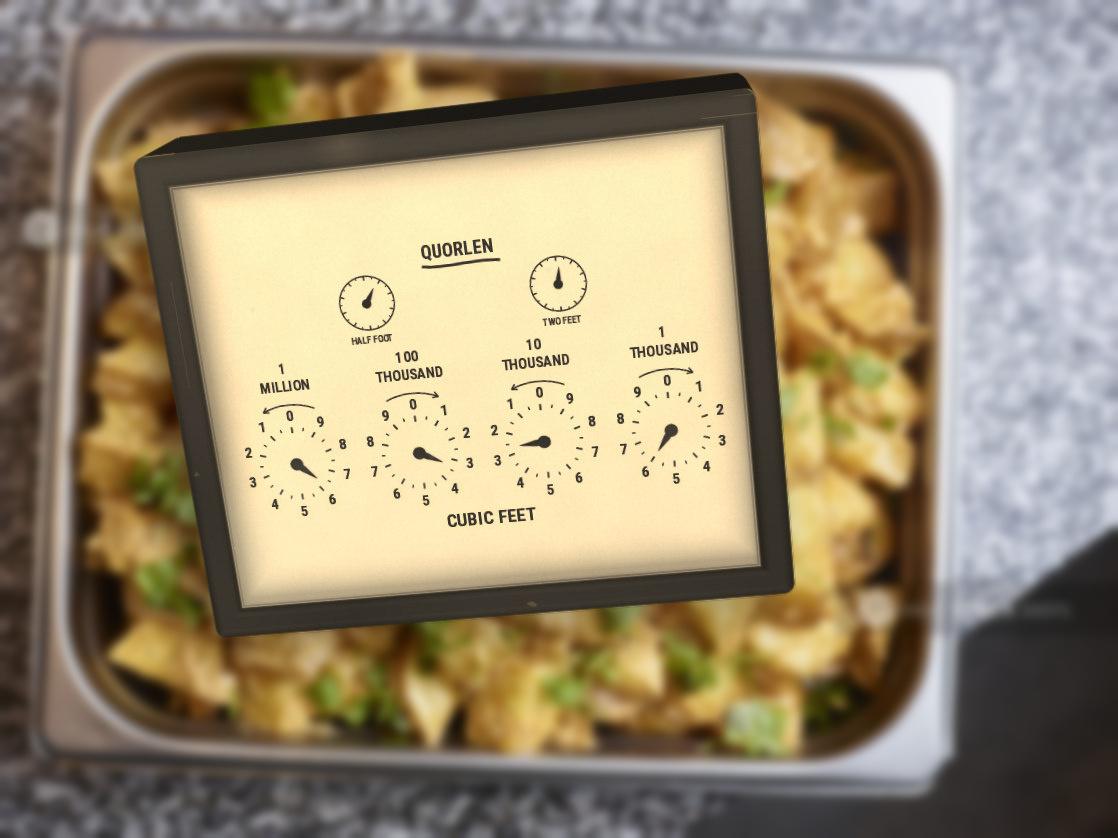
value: 632600
